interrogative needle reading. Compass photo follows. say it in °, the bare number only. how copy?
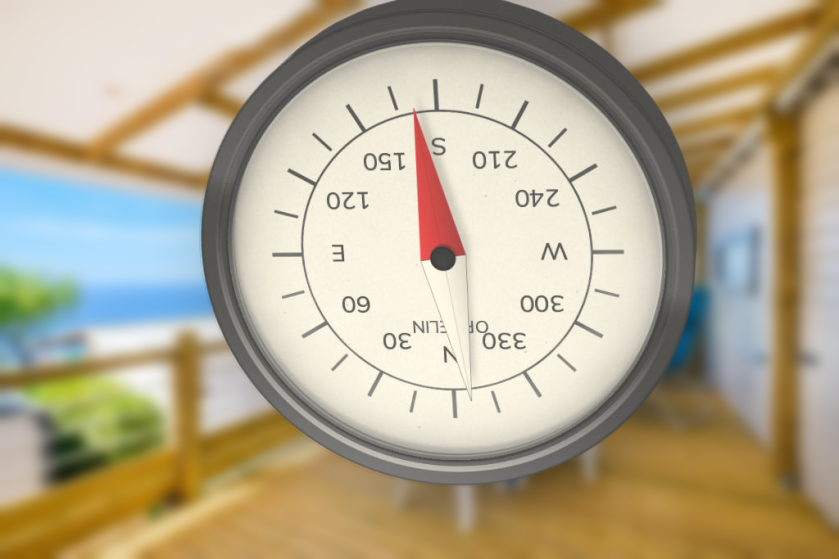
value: 172.5
